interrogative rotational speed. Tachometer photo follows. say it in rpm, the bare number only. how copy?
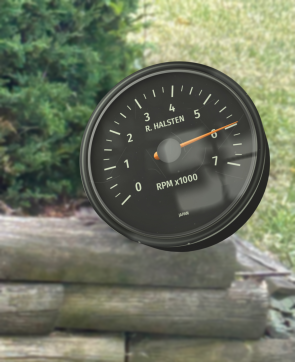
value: 6000
